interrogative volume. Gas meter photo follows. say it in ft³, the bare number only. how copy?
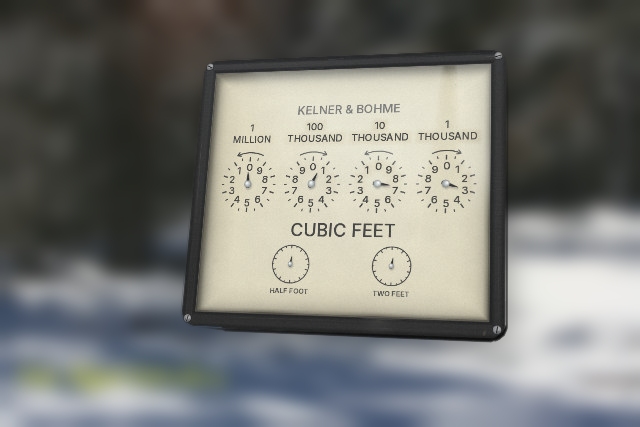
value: 7300
